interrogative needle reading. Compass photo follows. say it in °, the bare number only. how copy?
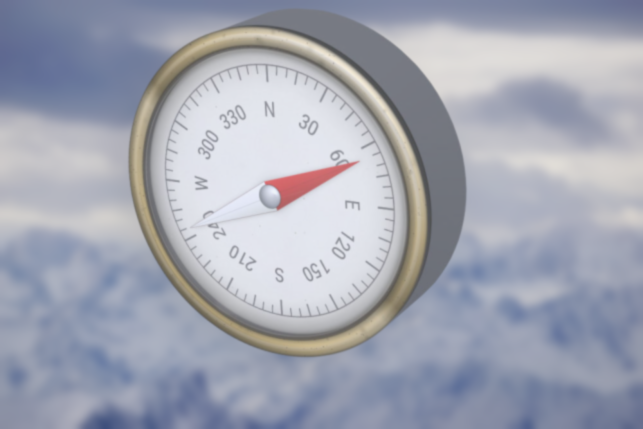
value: 65
